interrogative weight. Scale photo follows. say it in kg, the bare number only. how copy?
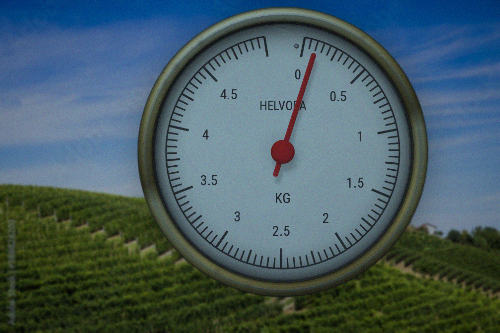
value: 0.1
